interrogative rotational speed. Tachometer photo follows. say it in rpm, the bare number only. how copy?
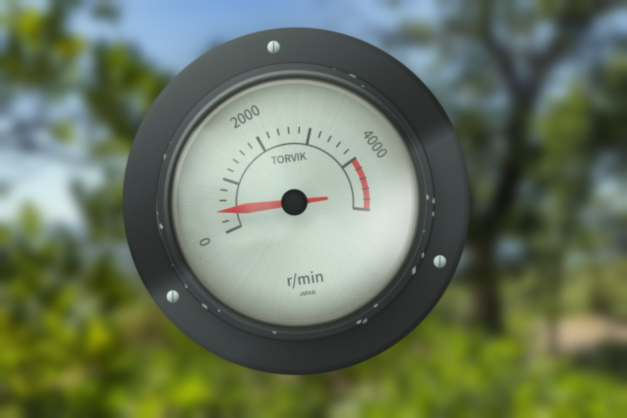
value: 400
